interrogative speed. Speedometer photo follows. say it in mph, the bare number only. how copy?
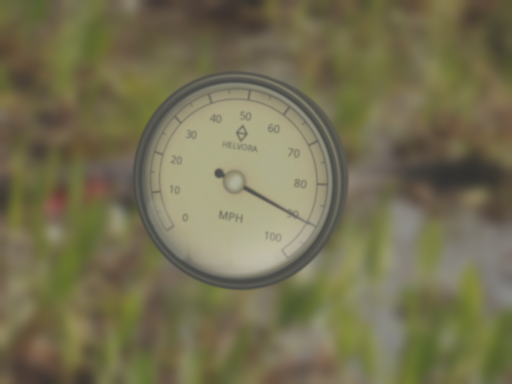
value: 90
